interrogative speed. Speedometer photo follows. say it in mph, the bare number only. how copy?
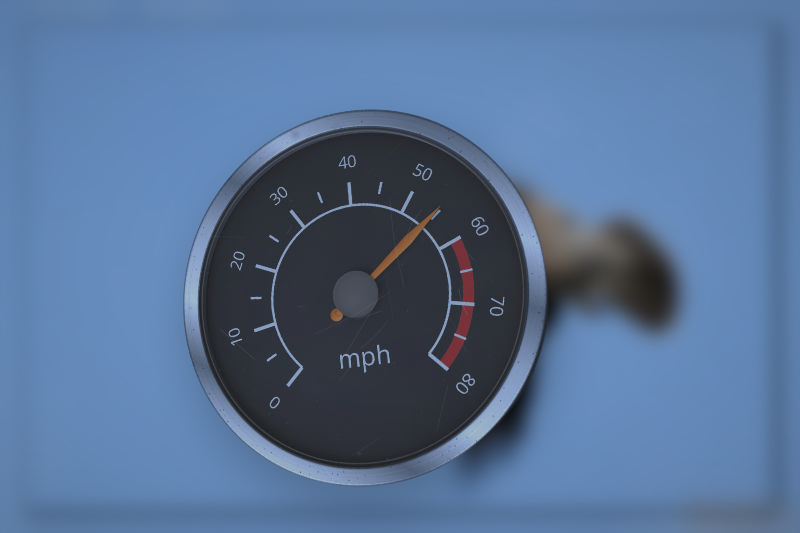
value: 55
